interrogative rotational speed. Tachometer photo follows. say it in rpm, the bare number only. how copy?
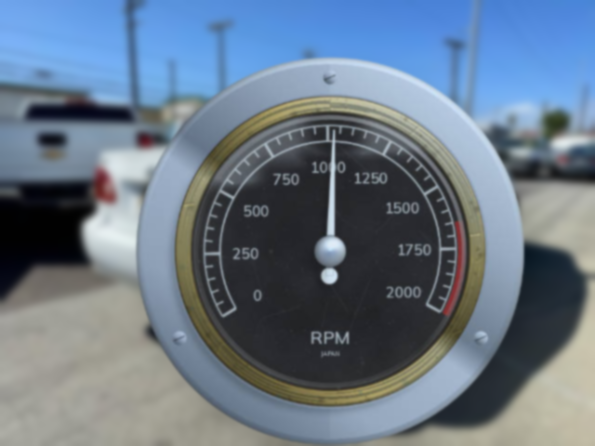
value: 1025
